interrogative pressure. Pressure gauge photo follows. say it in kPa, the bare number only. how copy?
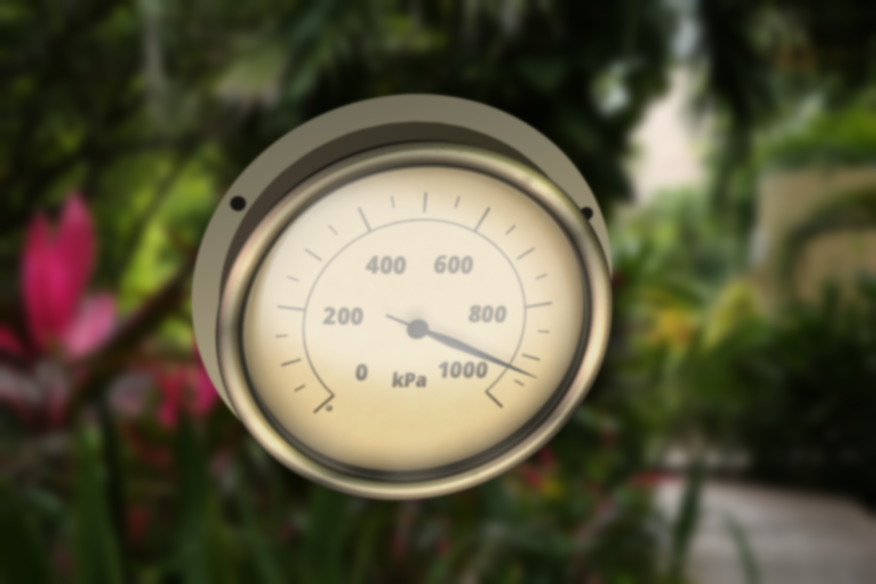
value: 925
